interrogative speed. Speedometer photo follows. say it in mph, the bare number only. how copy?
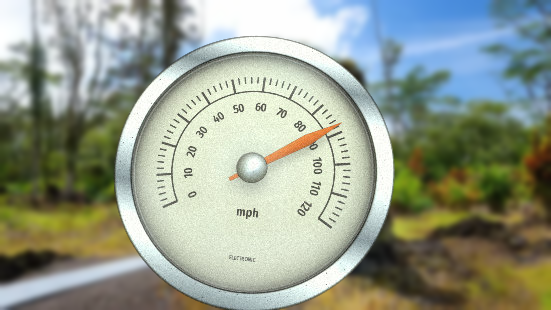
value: 88
